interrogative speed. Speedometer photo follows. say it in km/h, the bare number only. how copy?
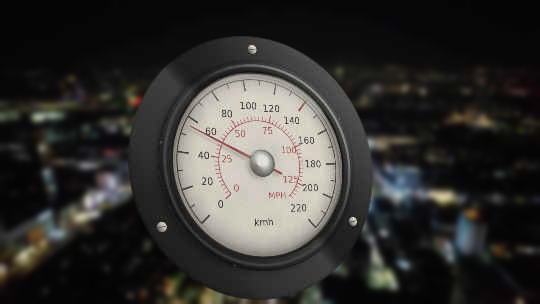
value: 55
